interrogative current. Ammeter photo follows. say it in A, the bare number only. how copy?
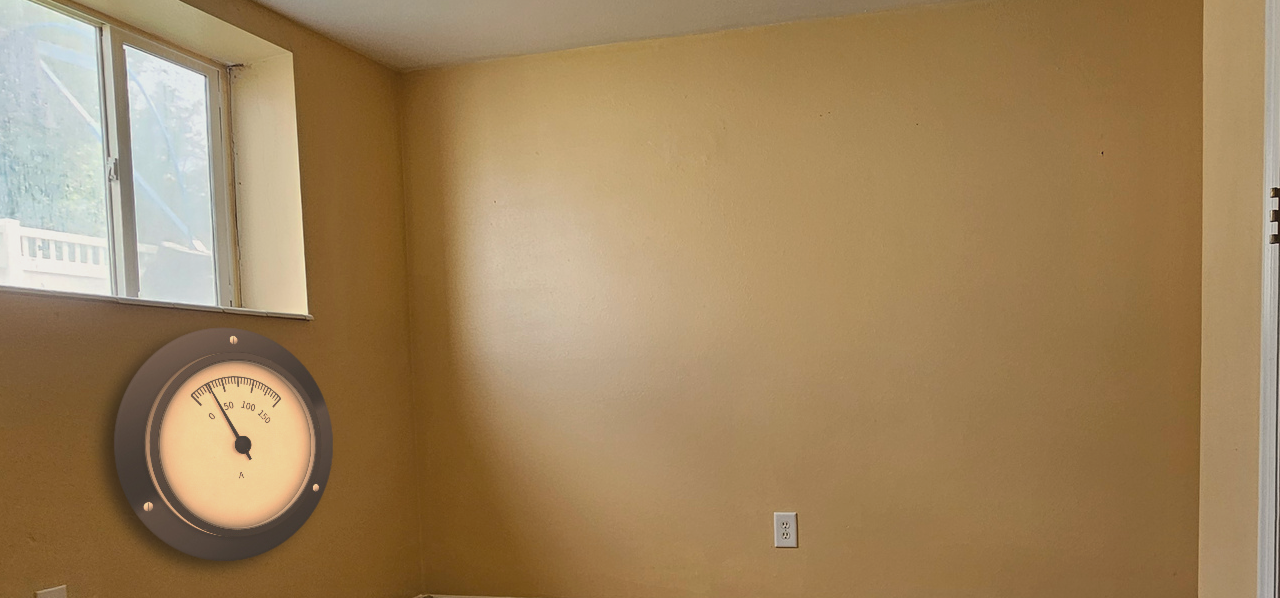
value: 25
